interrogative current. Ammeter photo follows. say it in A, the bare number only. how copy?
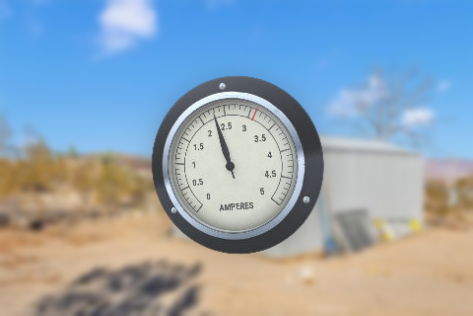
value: 2.3
